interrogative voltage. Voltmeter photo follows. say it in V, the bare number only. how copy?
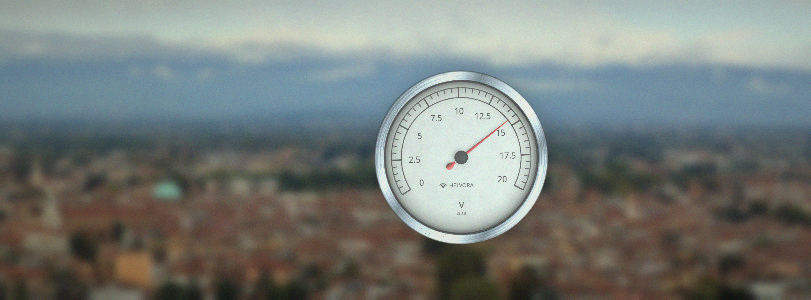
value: 14.5
